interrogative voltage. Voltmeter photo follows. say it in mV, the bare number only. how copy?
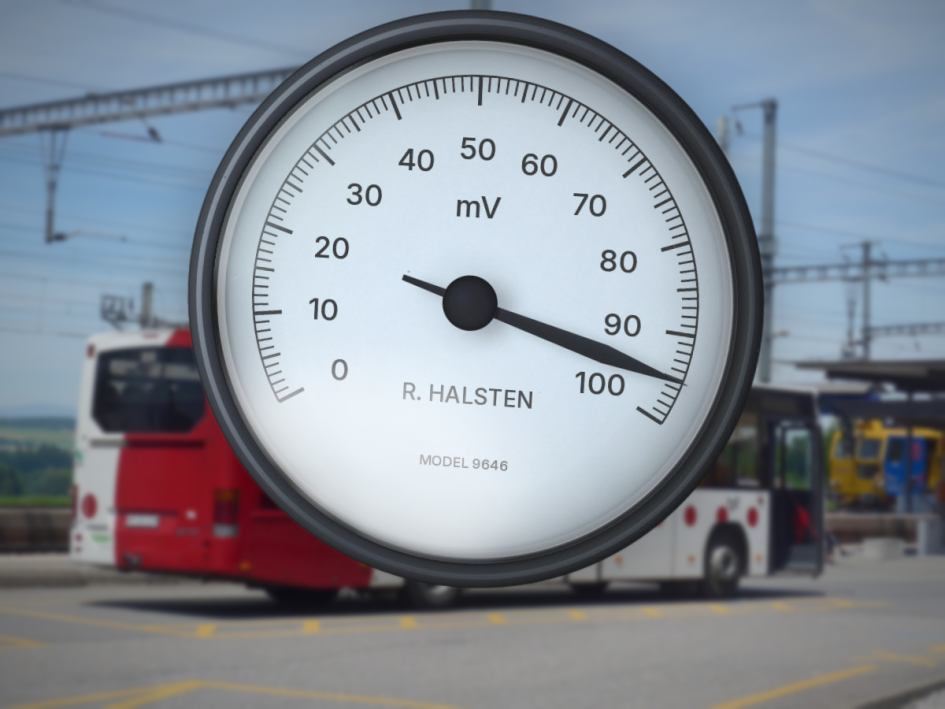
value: 95
